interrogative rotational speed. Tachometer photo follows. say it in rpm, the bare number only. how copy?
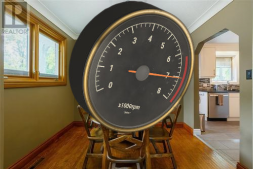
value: 7000
